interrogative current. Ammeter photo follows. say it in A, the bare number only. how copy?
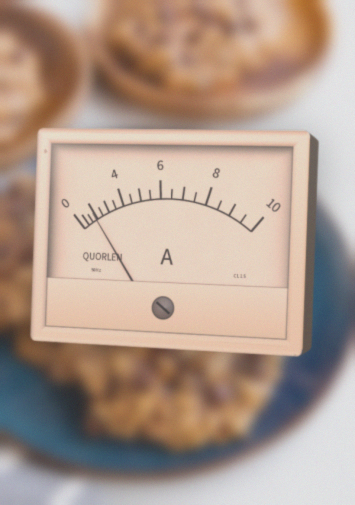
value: 2
